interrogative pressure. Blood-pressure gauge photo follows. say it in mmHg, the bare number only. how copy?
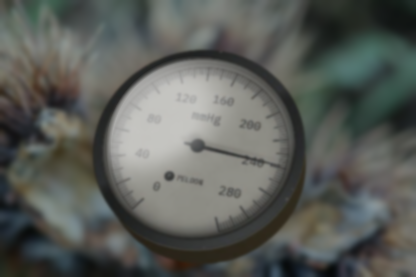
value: 240
